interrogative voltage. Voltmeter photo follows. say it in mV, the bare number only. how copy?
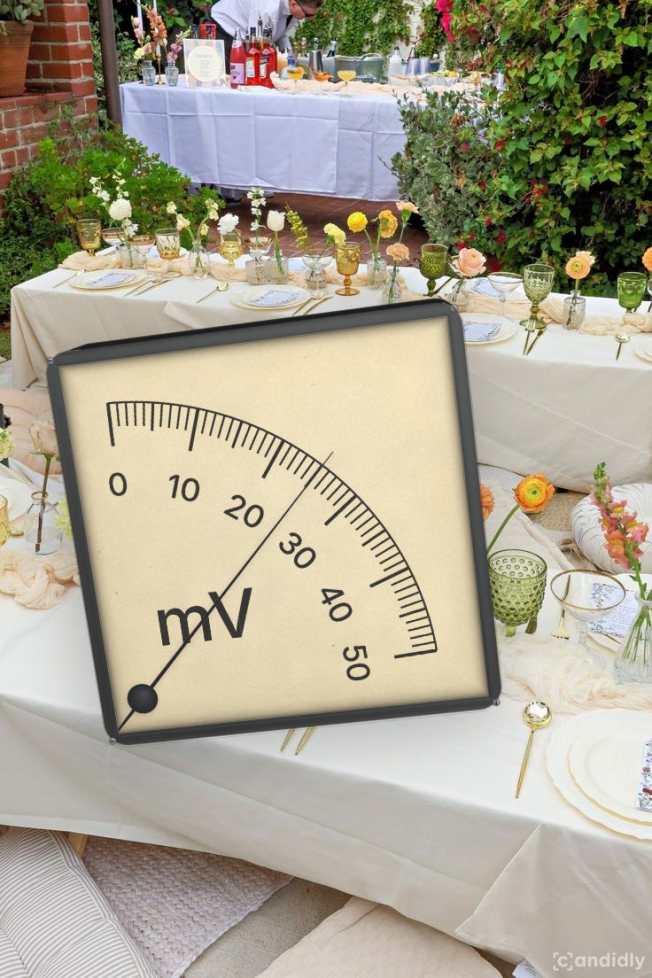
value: 25
